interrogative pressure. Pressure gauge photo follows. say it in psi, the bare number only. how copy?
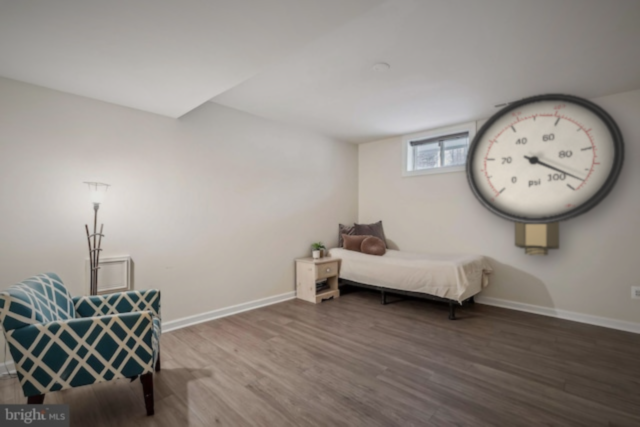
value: 95
